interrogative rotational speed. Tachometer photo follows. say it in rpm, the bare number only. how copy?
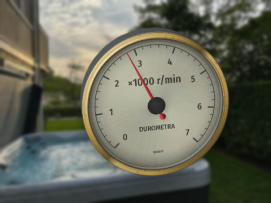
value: 2800
